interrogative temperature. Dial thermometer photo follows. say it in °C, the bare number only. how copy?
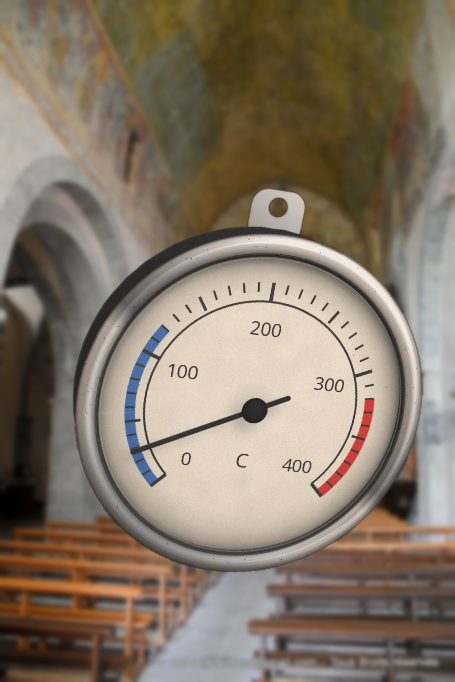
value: 30
